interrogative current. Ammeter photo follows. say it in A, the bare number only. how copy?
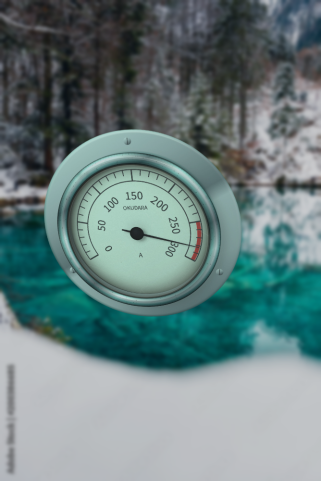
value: 280
